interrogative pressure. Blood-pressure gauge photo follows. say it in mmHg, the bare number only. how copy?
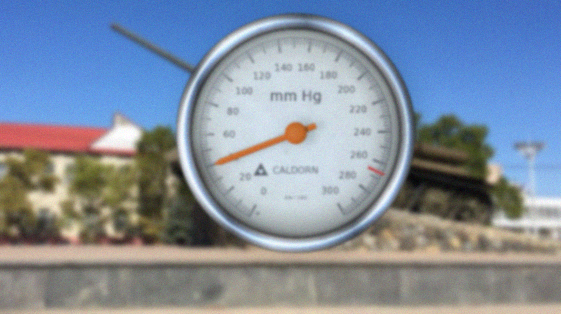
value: 40
